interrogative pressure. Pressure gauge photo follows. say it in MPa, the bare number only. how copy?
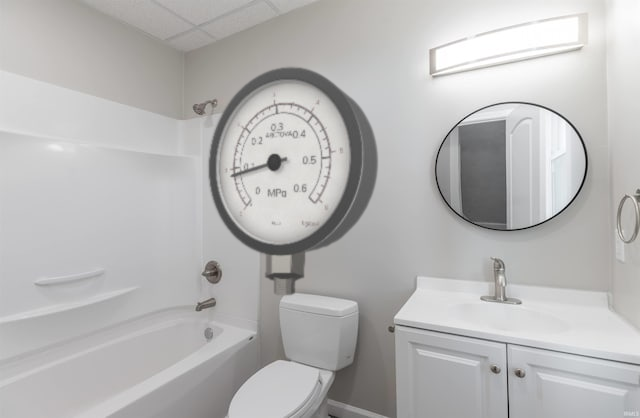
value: 0.08
